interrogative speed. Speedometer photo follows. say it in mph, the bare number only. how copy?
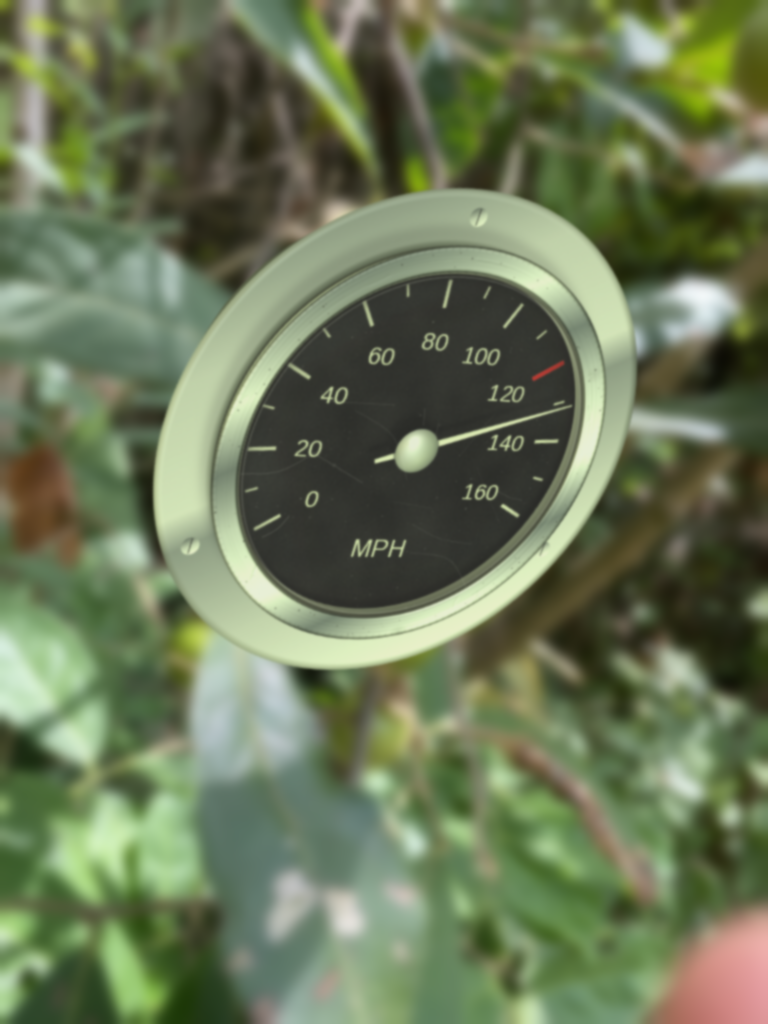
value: 130
